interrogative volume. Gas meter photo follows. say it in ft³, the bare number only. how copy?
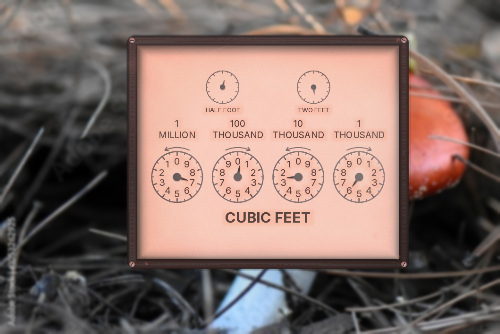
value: 702600
